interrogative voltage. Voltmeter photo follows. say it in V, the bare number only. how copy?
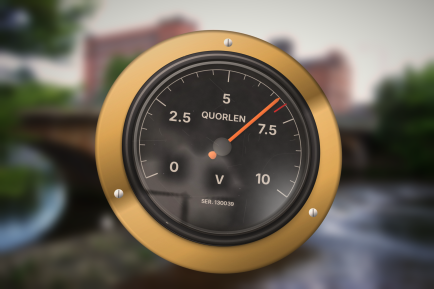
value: 6.75
